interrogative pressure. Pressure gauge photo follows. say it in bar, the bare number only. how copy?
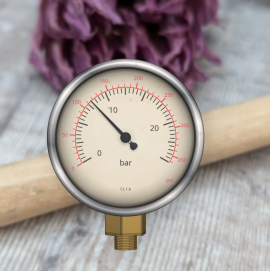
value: 8
